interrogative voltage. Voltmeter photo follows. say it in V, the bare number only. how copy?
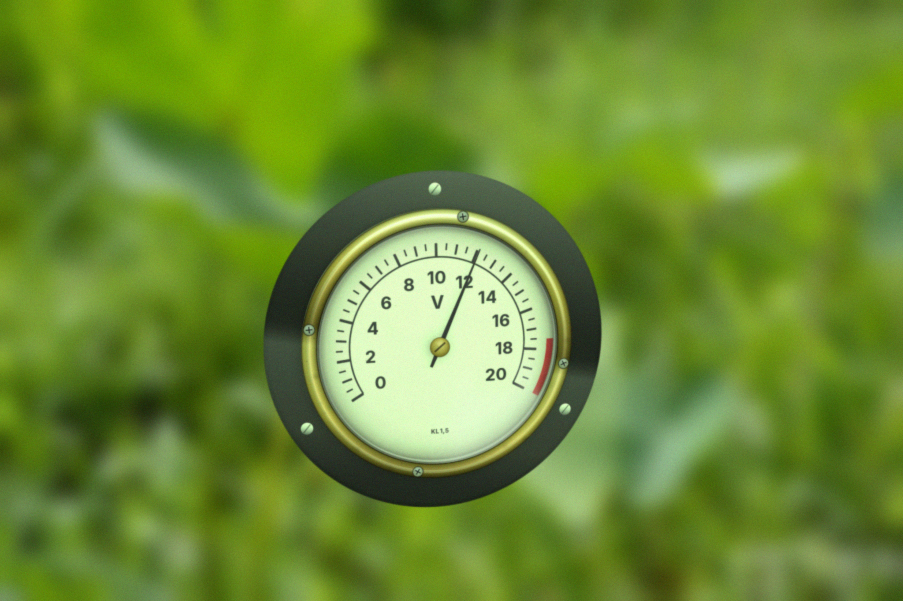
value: 12
